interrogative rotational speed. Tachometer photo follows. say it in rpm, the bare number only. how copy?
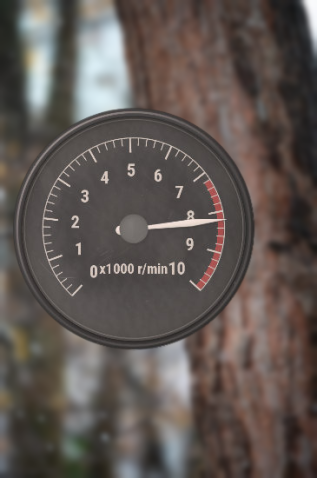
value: 8200
